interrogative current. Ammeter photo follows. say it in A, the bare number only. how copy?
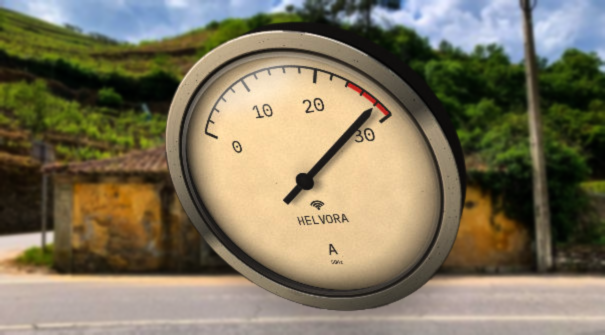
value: 28
